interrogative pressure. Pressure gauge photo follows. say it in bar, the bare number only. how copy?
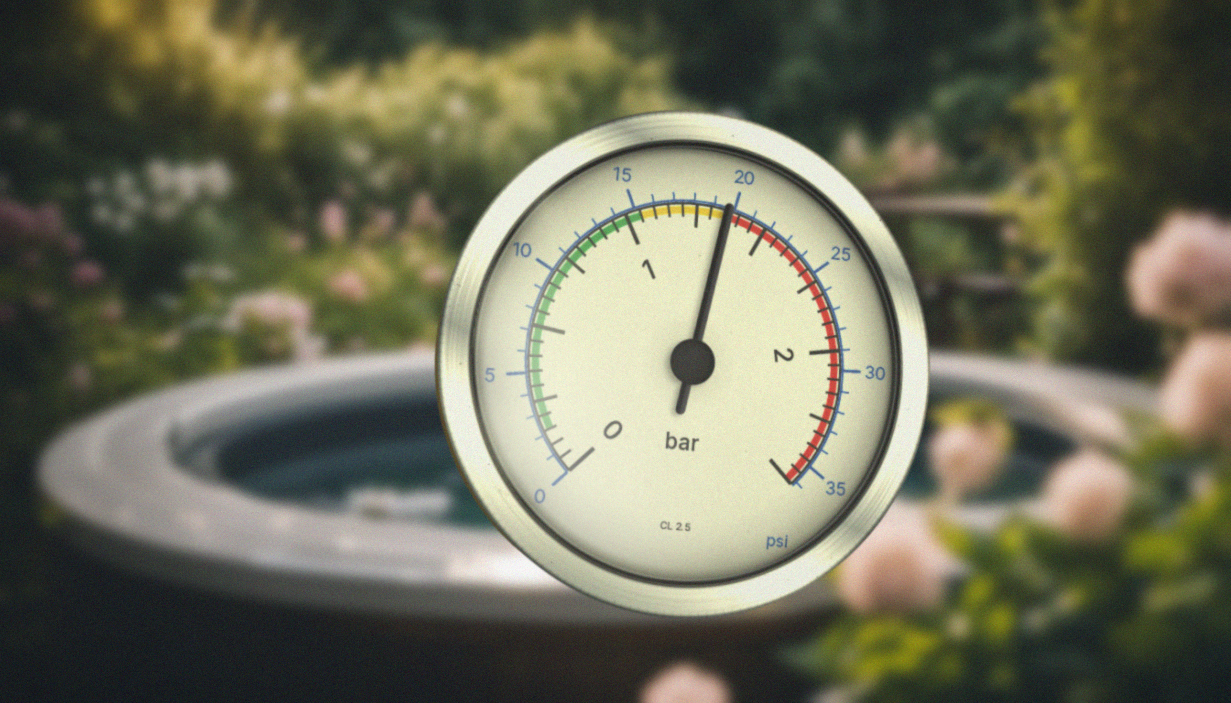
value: 1.35
